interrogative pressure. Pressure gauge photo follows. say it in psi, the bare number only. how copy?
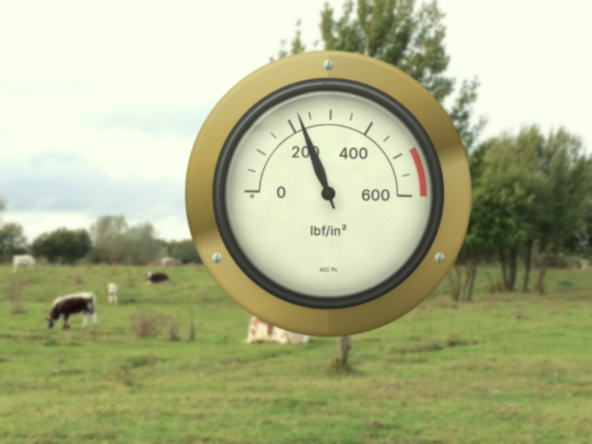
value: 225
